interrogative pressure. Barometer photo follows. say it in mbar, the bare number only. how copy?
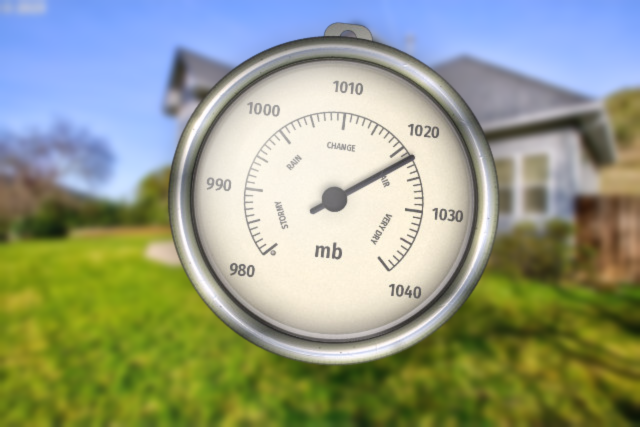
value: 1022
